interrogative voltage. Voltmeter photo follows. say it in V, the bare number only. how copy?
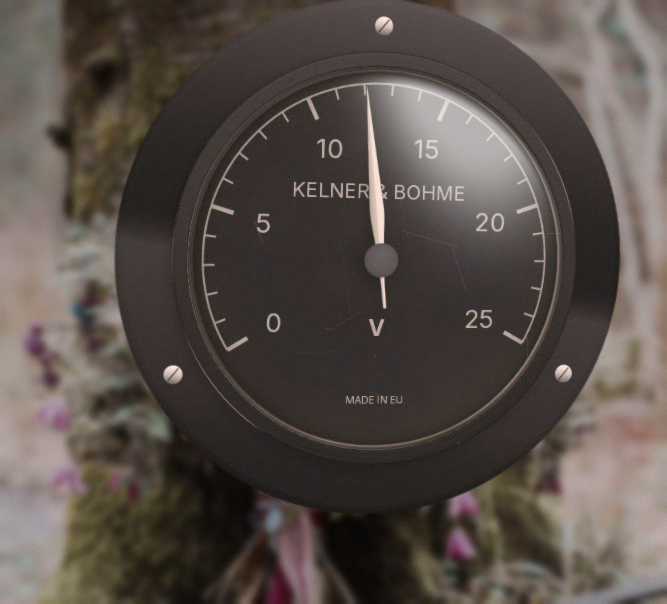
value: 12
